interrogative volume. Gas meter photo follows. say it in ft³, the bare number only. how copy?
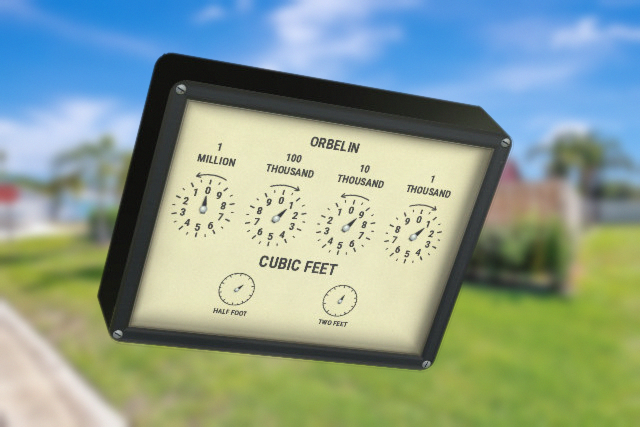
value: 9100
